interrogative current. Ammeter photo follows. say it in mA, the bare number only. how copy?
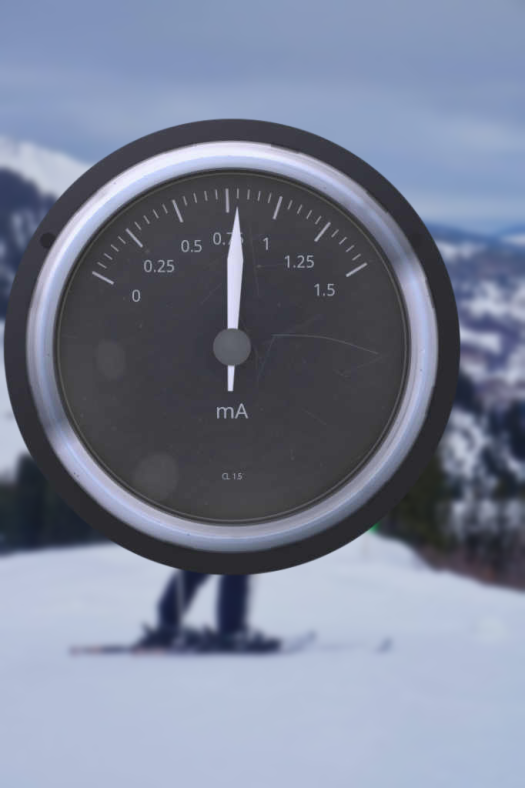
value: 0.8
